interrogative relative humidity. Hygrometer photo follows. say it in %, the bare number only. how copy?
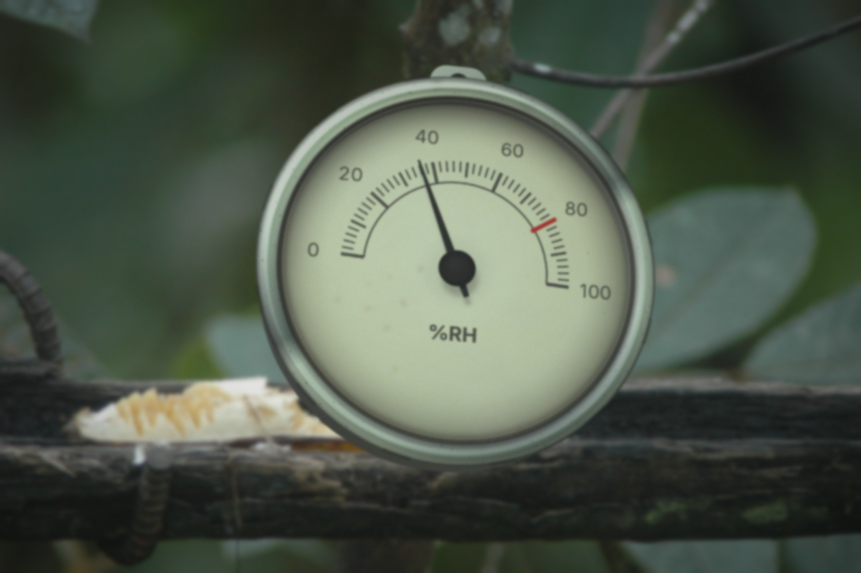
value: 36
